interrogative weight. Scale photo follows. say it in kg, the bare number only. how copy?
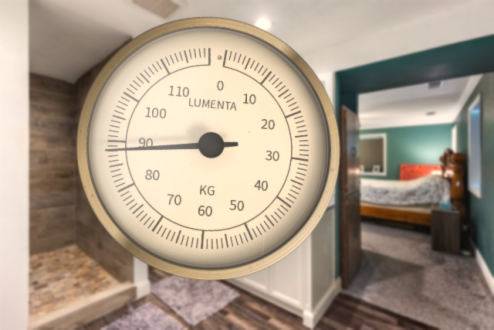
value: 88
